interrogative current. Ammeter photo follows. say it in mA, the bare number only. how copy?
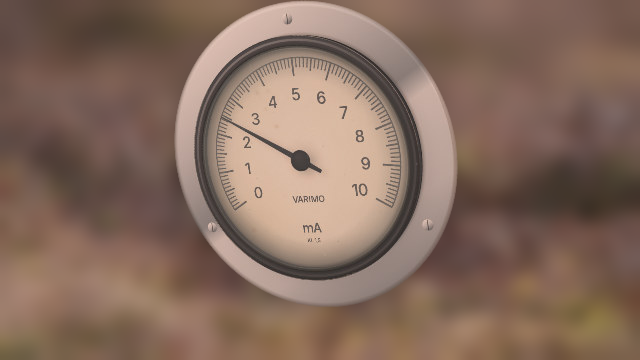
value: 2.5
